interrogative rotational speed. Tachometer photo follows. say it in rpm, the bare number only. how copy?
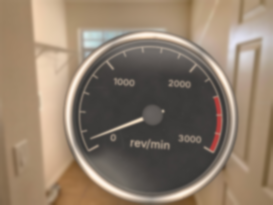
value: 100
